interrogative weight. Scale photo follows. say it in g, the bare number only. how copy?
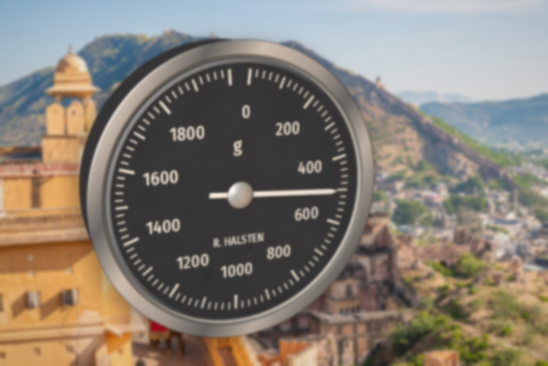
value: 500
